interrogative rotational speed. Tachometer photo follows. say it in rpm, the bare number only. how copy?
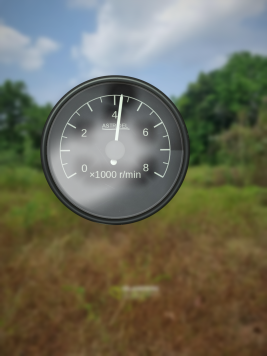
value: 4250
